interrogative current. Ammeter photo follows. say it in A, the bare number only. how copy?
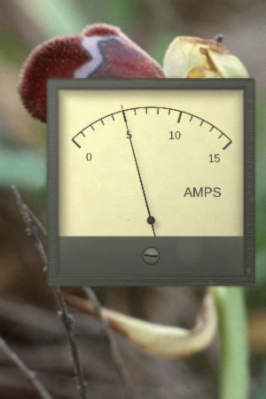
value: 5
